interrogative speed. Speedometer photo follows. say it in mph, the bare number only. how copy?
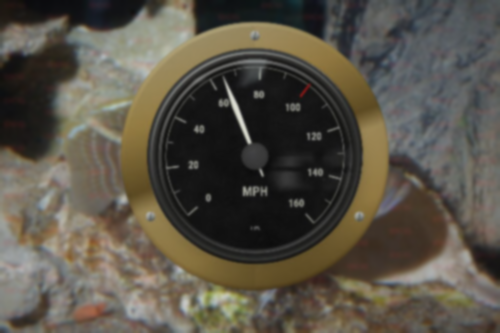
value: 65
